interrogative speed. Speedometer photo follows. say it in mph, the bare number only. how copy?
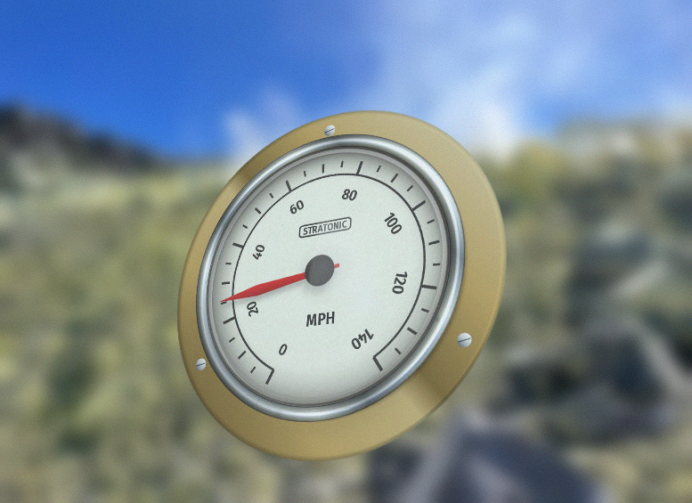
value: 25
